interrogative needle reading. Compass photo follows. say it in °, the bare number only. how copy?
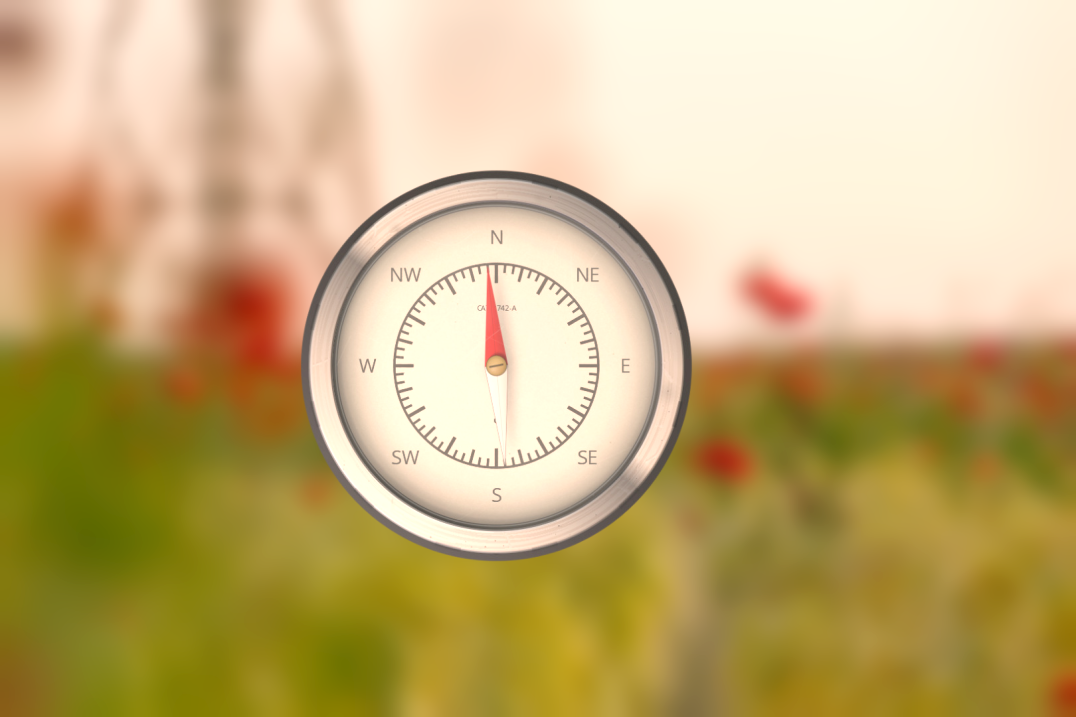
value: 355
